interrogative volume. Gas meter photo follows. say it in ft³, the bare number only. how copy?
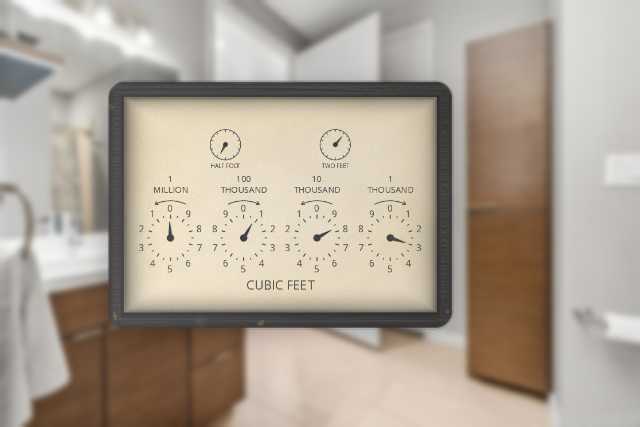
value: 8300
